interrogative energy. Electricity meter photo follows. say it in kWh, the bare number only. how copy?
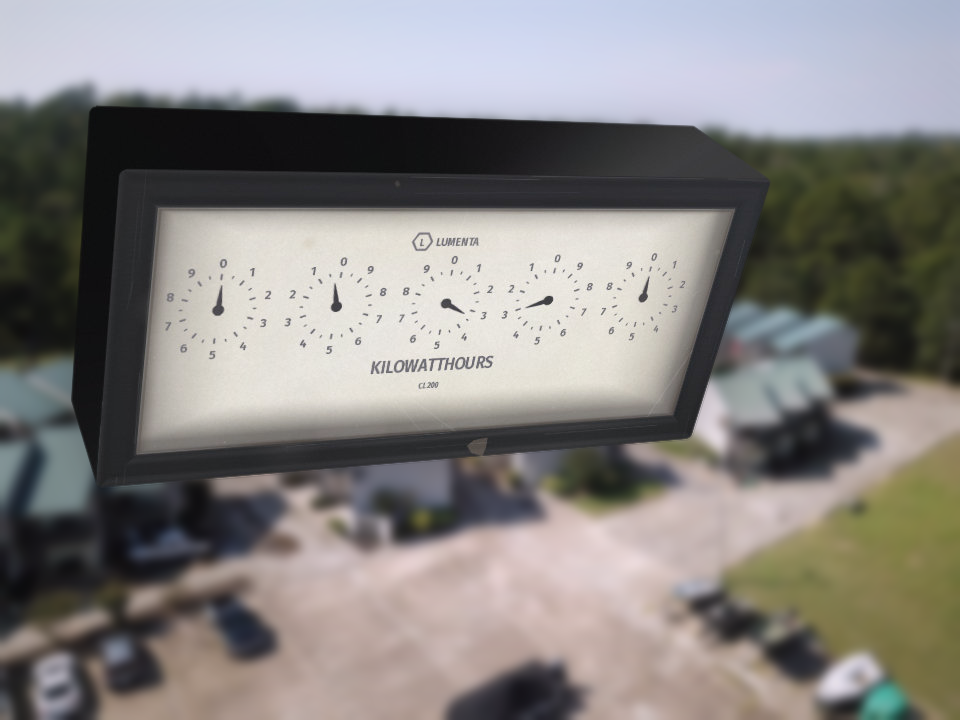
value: 330
